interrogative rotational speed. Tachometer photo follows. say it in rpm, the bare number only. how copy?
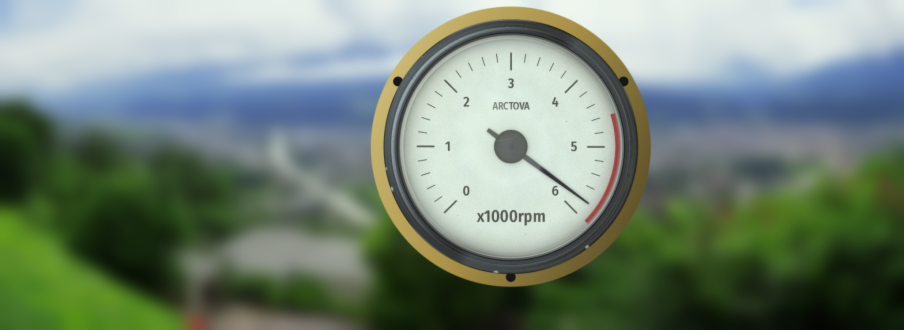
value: 5800
